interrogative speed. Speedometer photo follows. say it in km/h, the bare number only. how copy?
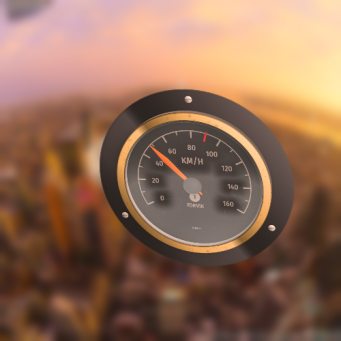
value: 50
